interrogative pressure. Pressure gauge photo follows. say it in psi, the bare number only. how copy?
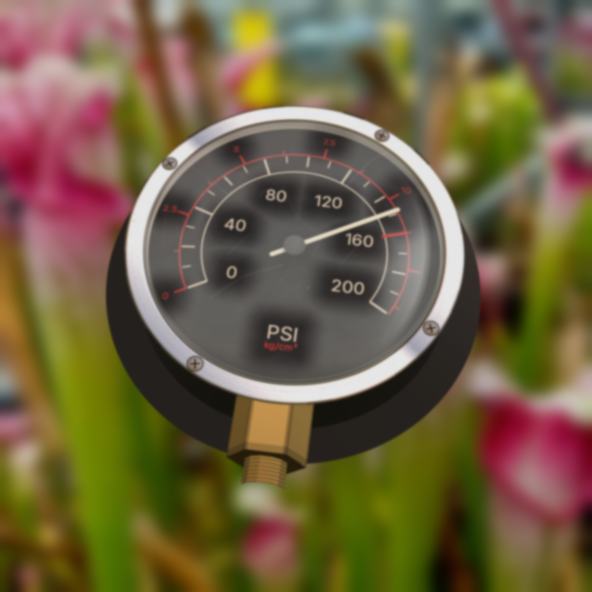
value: 150
